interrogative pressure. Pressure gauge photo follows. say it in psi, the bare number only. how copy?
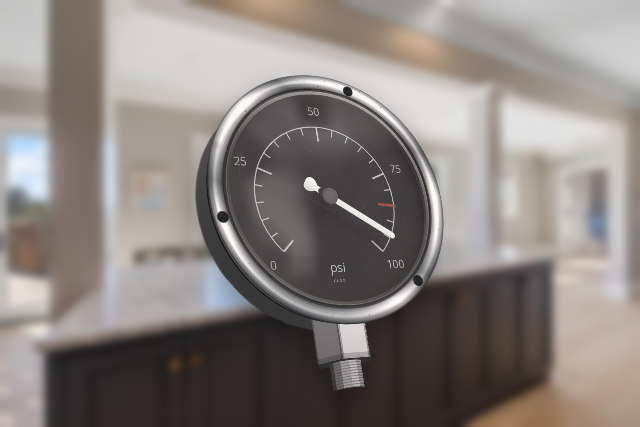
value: 95
